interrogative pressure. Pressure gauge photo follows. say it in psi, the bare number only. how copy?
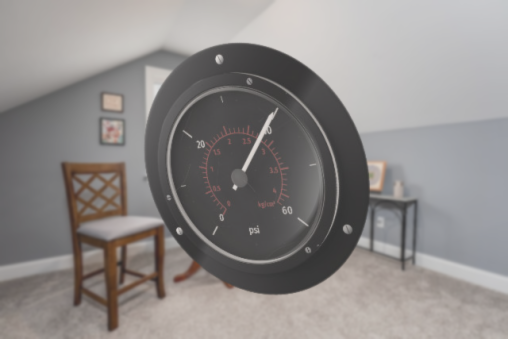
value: 40
